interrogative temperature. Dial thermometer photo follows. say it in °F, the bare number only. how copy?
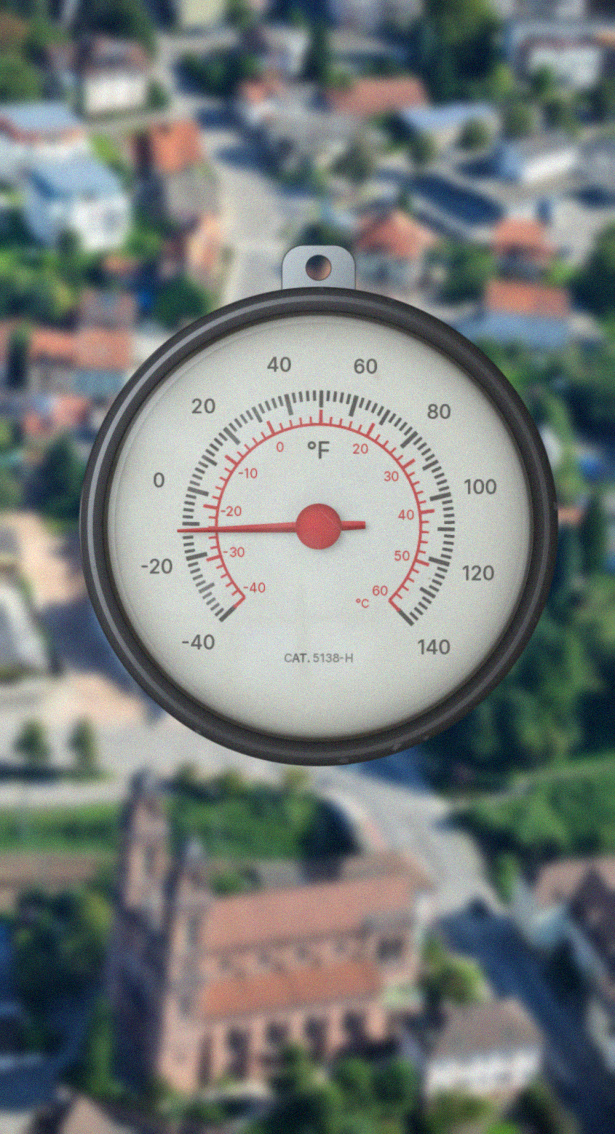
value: -12
